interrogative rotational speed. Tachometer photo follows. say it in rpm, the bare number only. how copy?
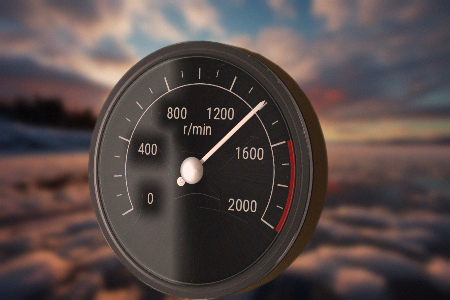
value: 1400
